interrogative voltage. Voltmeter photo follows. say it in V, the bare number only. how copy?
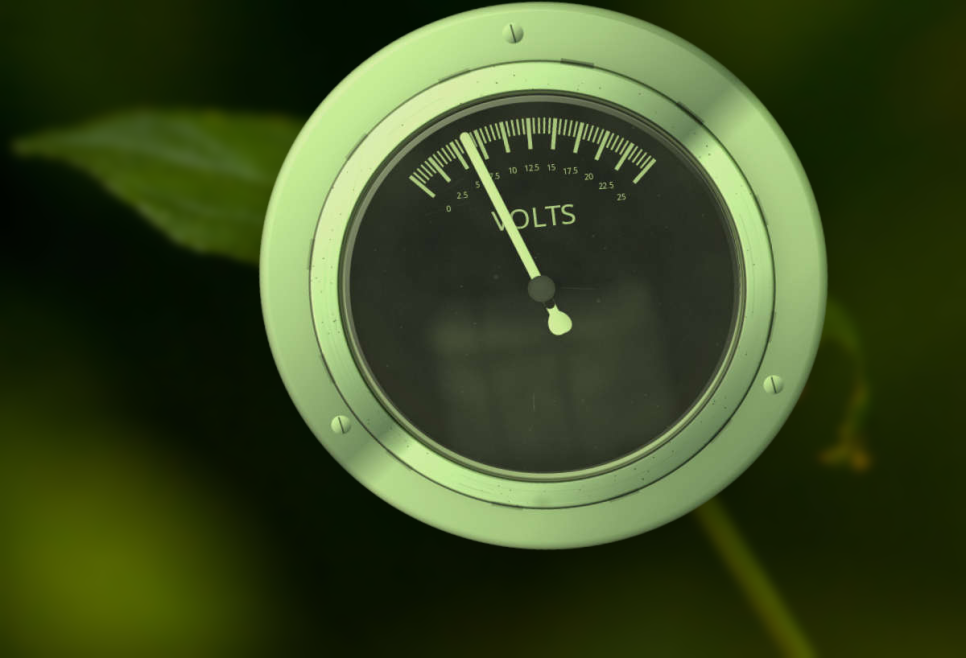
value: 6.5
